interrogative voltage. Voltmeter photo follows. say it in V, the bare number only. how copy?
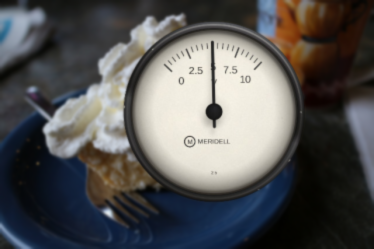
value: 5
